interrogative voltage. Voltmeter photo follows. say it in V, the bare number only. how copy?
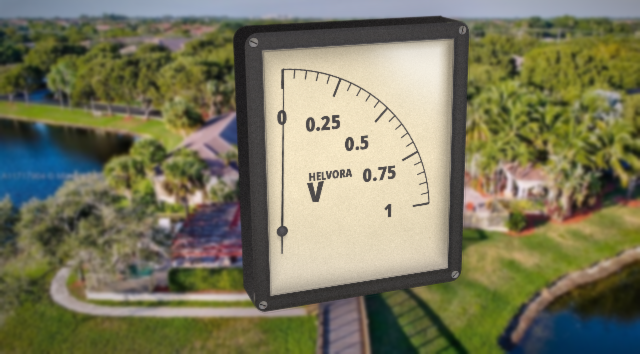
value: 0
